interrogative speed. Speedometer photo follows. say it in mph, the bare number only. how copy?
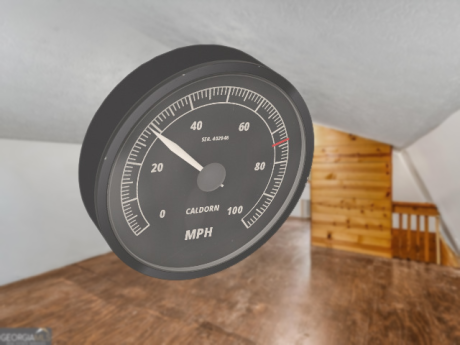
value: 29
